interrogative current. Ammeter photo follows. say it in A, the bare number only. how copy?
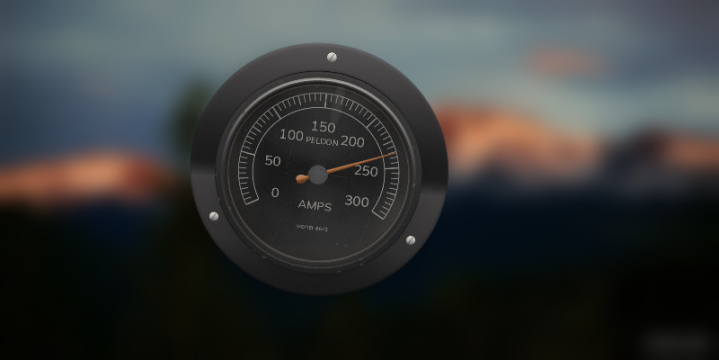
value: 235
